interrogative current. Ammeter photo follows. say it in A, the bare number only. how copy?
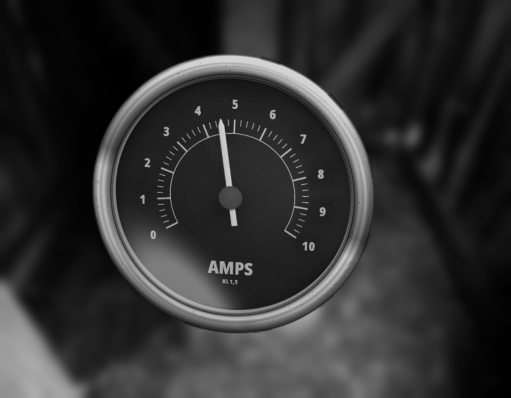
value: 4.6
